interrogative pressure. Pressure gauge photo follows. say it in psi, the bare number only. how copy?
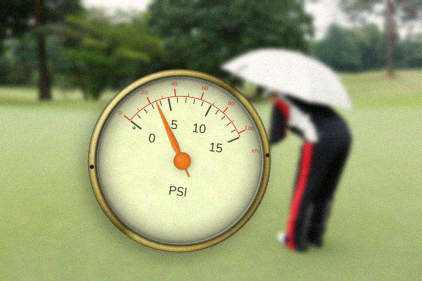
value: 3.5
